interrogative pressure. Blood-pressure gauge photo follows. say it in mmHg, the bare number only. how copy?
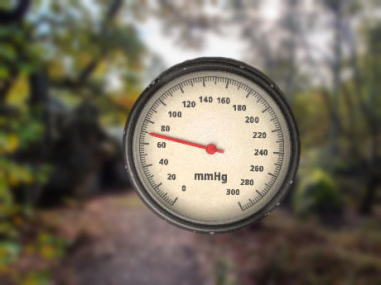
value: 70
